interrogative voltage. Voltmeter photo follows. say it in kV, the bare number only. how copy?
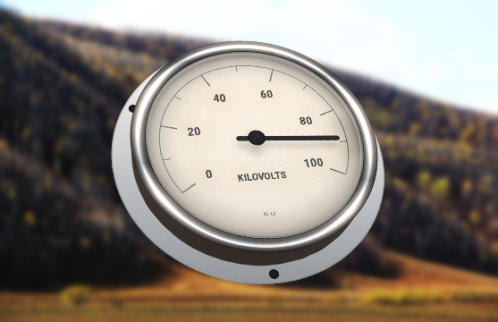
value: 90
